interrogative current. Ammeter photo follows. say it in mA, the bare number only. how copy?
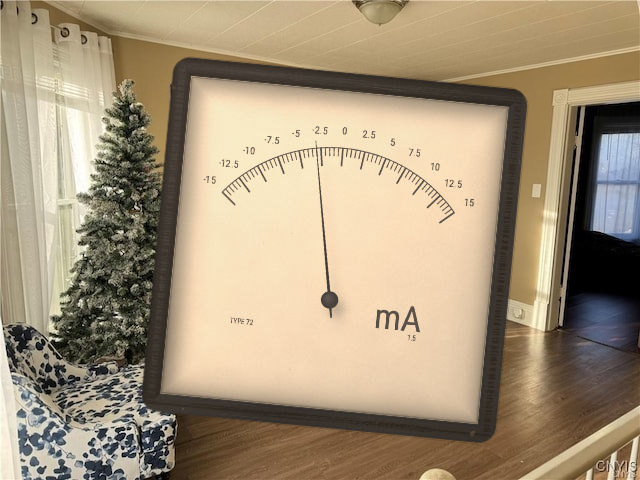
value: -3
